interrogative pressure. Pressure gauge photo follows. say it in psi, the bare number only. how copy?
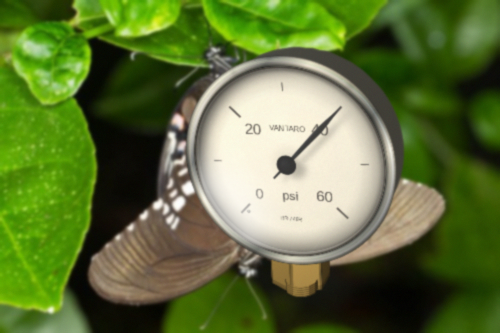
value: 40
